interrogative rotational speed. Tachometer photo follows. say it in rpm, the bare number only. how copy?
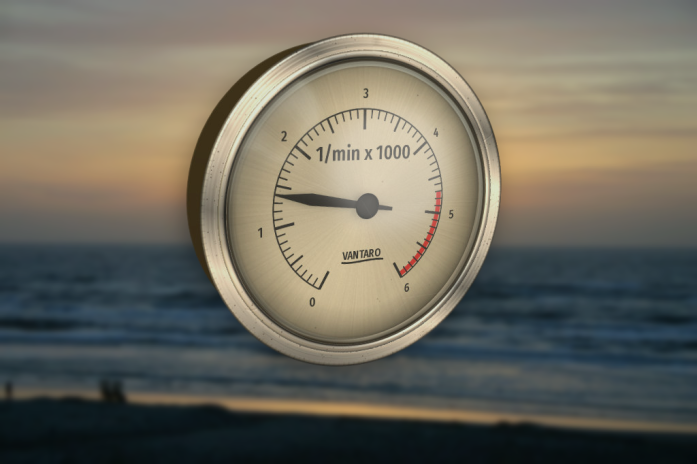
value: 1400
